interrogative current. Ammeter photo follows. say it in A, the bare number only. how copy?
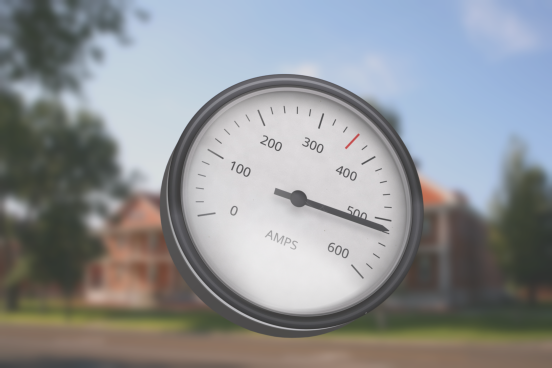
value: 520
